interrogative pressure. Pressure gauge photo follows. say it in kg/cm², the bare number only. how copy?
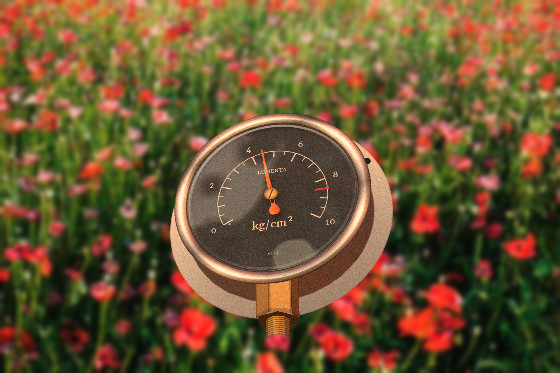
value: 4.5
